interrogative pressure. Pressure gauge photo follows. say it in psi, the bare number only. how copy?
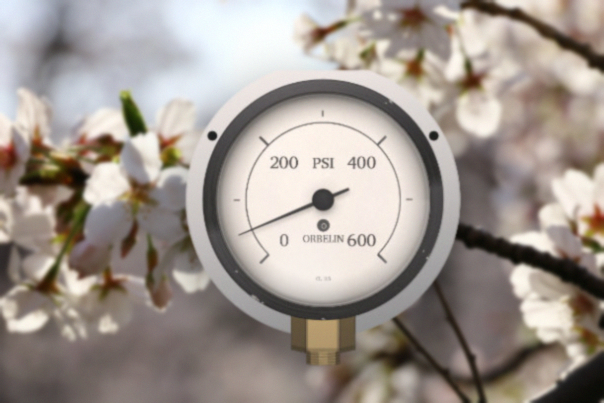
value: 50
